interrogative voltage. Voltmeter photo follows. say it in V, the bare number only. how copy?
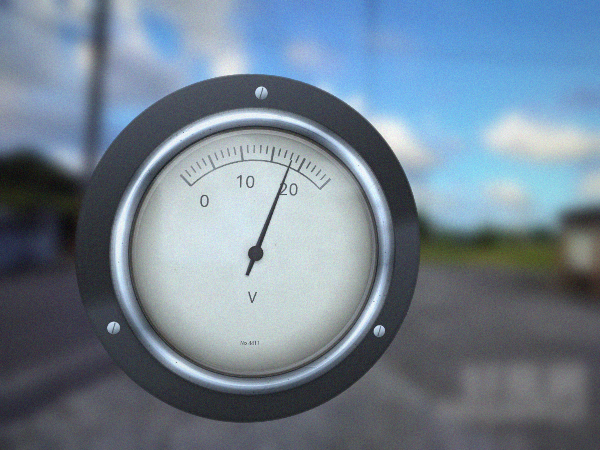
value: 18
